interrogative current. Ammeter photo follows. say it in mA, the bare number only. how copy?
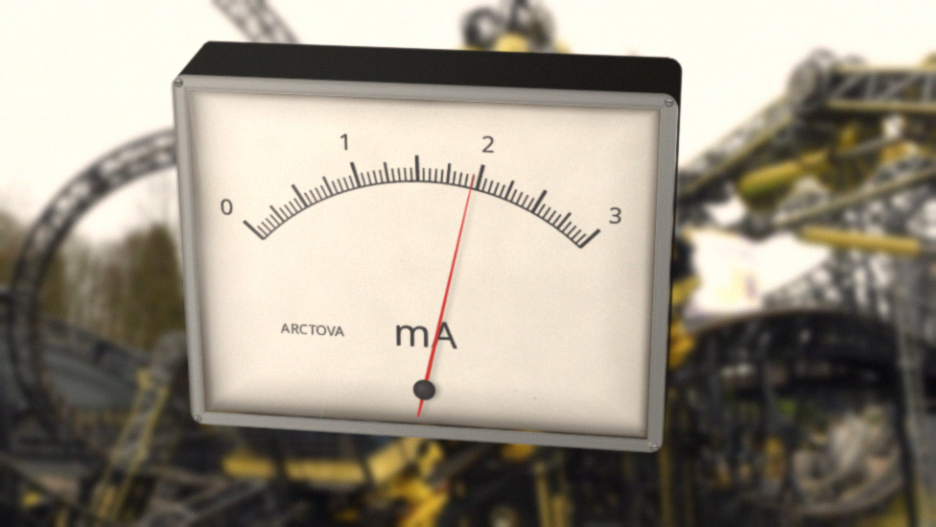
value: 1.95
